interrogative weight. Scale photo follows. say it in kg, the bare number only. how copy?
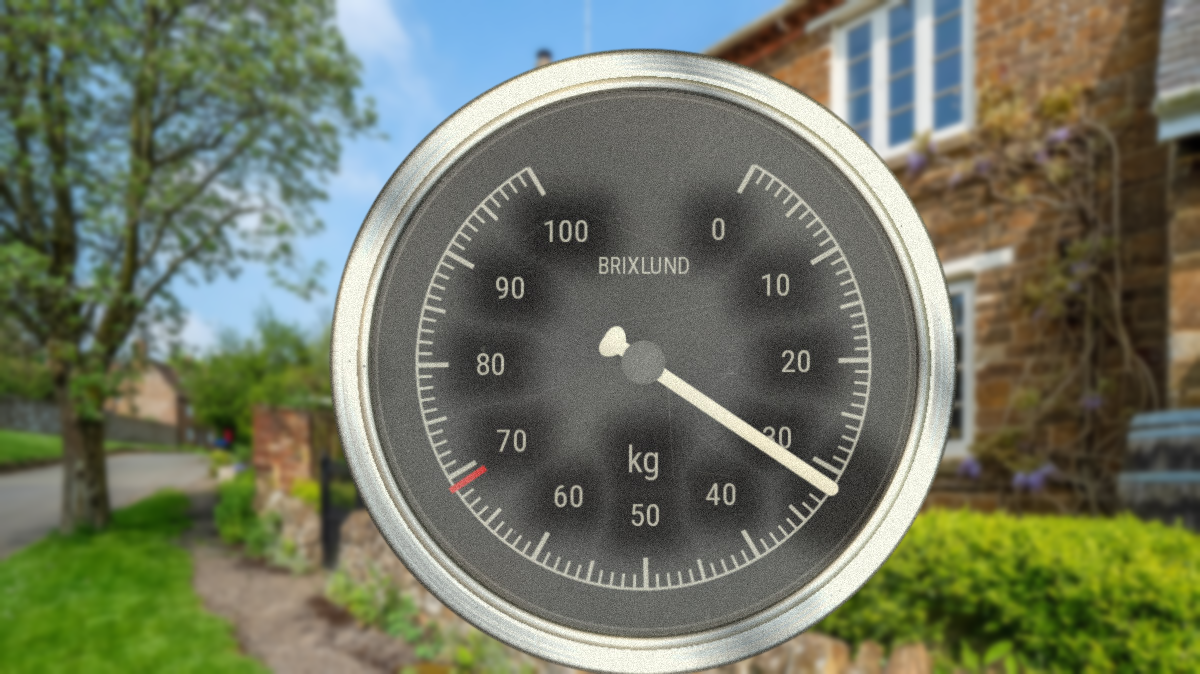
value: 31.5
